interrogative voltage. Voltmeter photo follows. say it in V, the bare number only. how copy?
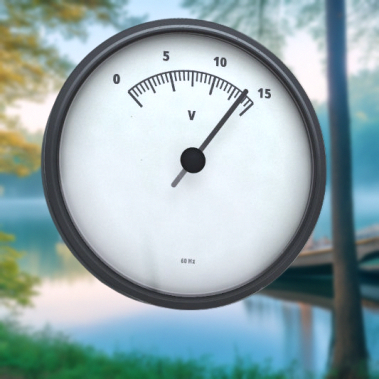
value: 13.5
